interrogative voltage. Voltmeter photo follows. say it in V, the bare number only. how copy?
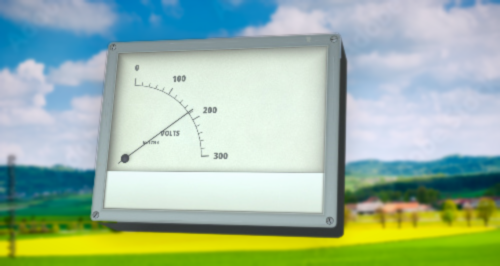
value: 180
